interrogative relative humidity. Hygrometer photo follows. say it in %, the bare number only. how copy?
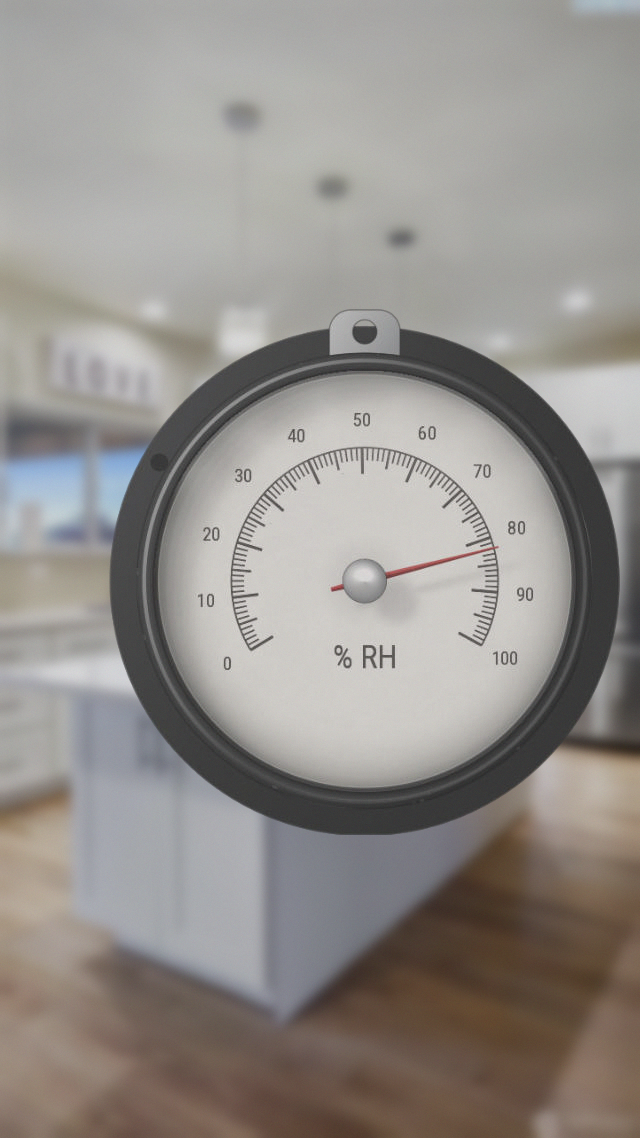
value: 82
